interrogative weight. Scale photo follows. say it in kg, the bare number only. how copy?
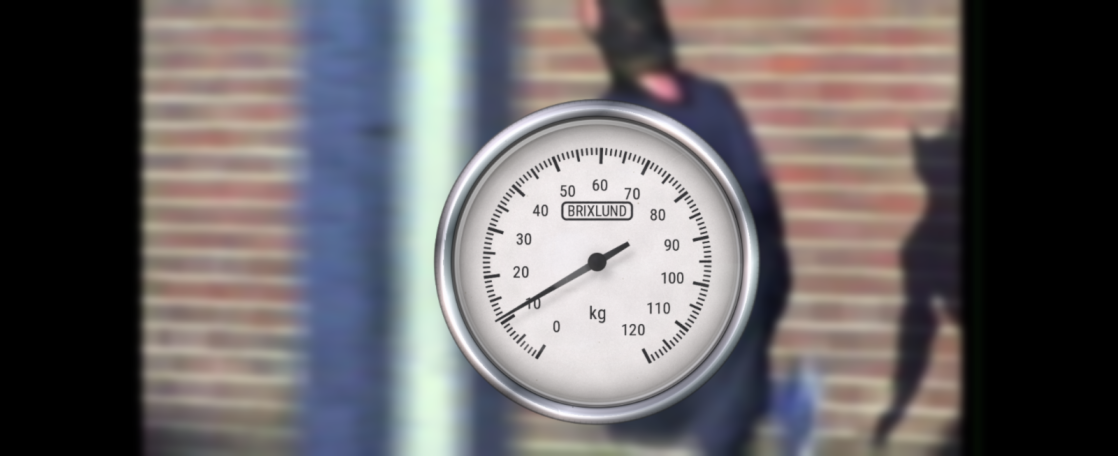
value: 11
